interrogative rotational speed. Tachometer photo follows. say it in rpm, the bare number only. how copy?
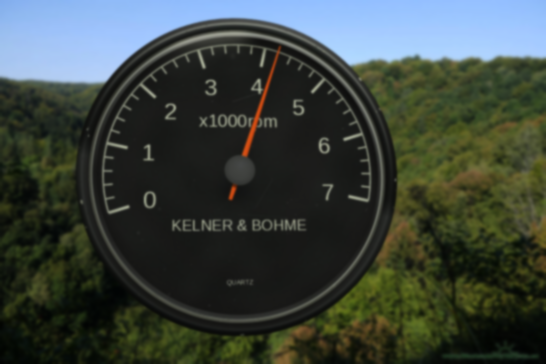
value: 4200
